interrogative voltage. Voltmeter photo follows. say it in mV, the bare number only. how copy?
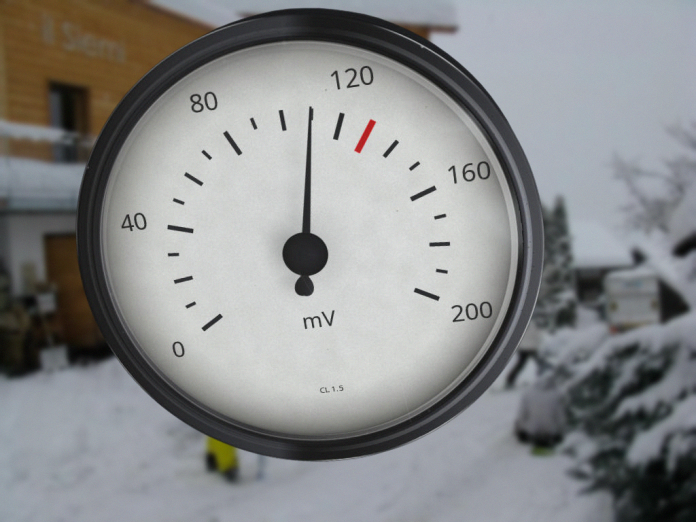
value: 110
